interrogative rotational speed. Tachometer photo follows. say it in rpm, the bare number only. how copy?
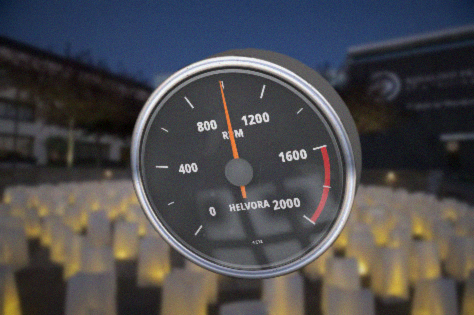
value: 1000
